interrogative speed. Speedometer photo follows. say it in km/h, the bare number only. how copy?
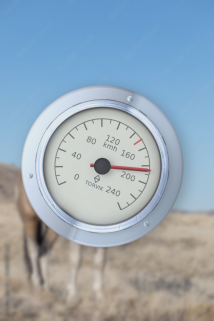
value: 185
